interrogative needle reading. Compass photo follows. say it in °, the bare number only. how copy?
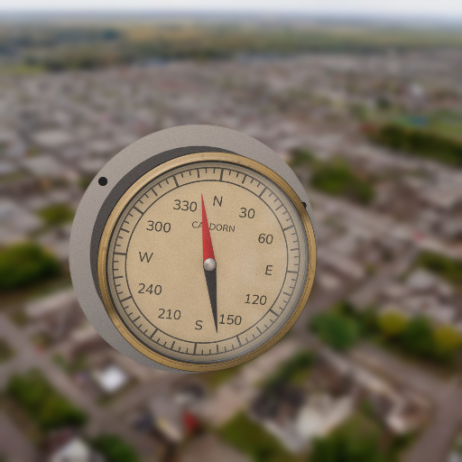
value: 345
